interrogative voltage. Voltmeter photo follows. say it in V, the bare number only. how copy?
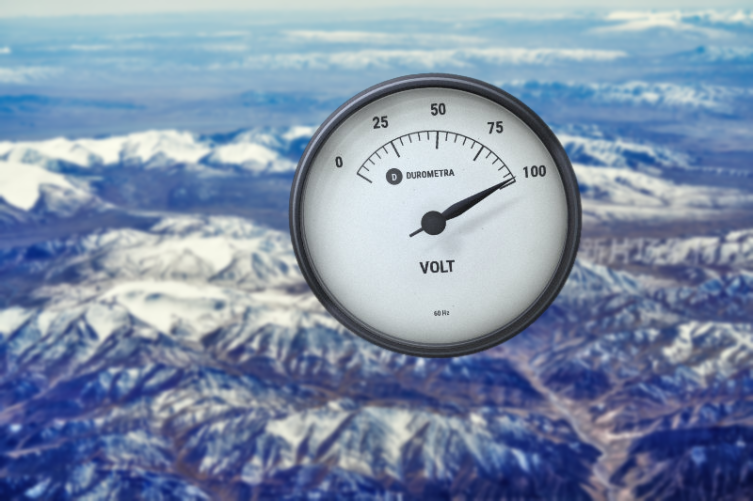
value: 97.5
